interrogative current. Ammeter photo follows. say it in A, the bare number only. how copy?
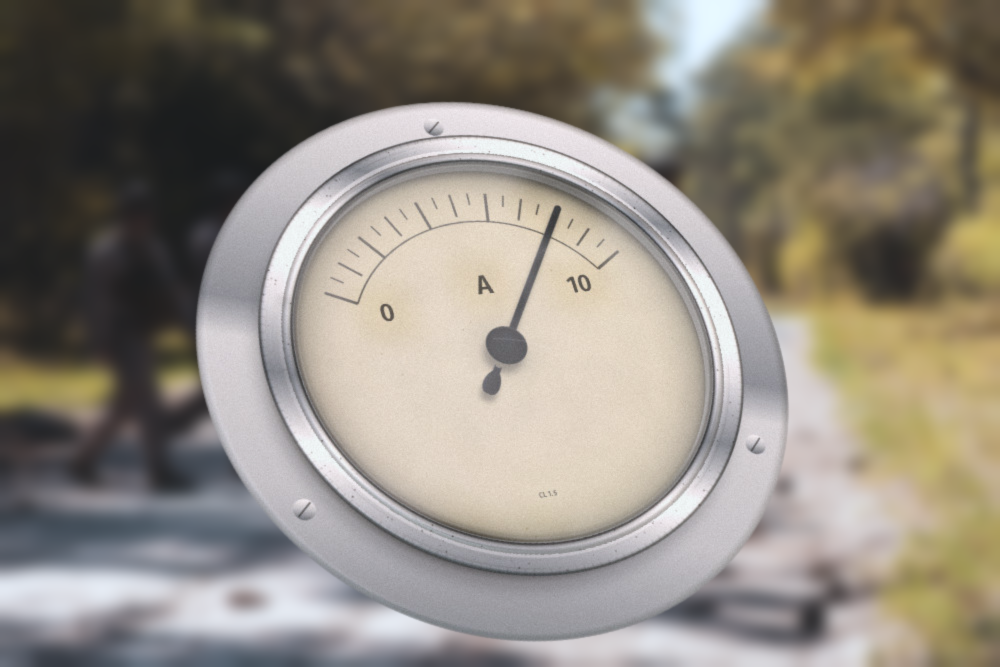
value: 8
